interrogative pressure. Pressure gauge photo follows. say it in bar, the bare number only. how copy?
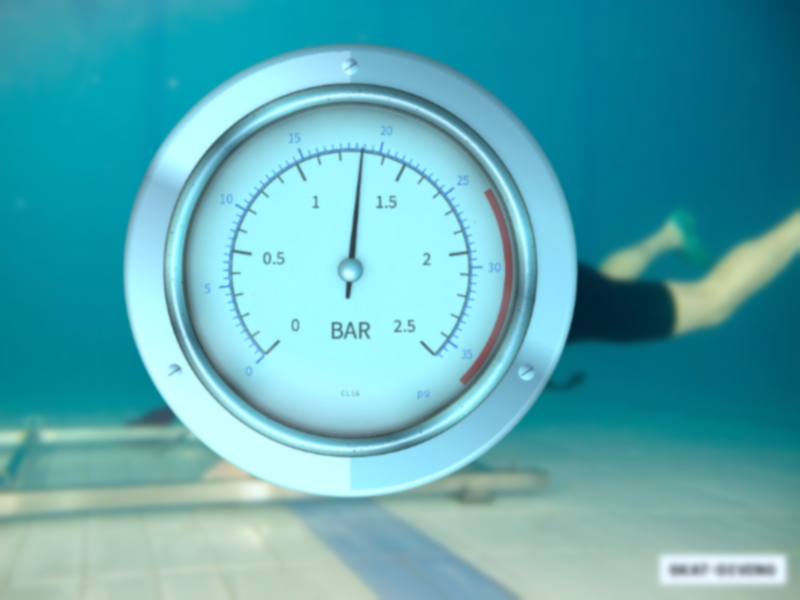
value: 1.3
